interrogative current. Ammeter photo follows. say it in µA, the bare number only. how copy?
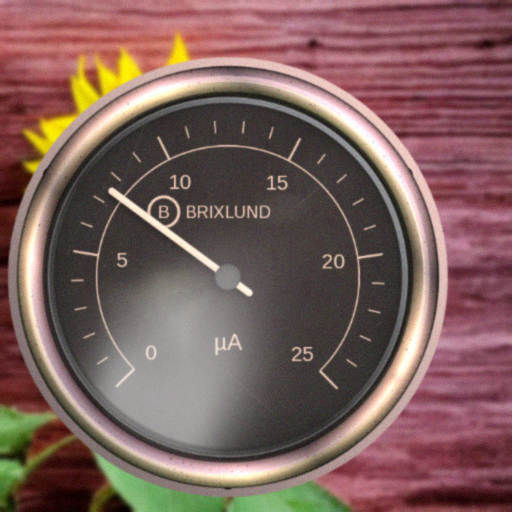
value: 7.5
